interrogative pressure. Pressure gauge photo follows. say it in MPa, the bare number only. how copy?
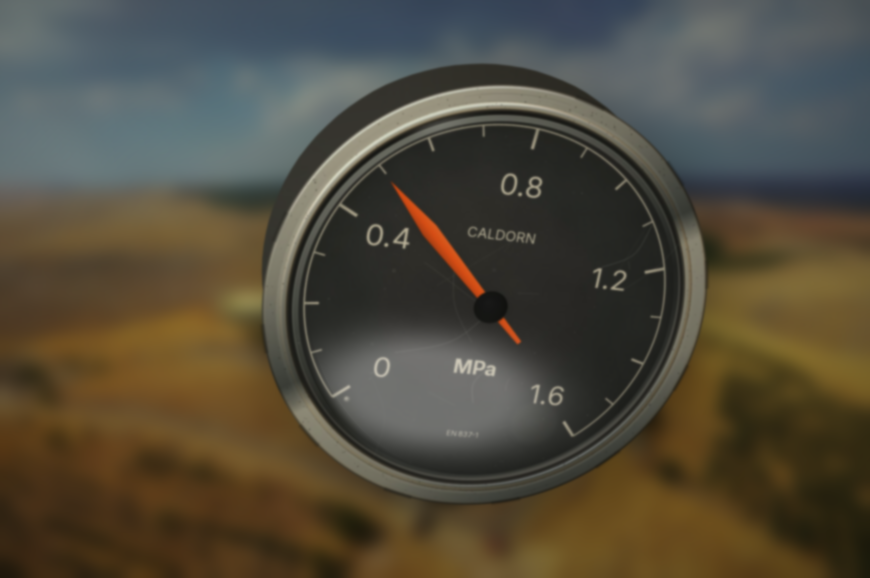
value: 0.5
